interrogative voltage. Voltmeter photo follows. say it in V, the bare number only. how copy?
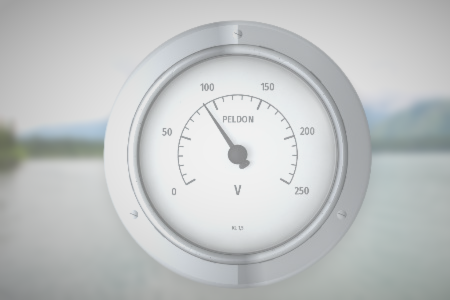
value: 90
